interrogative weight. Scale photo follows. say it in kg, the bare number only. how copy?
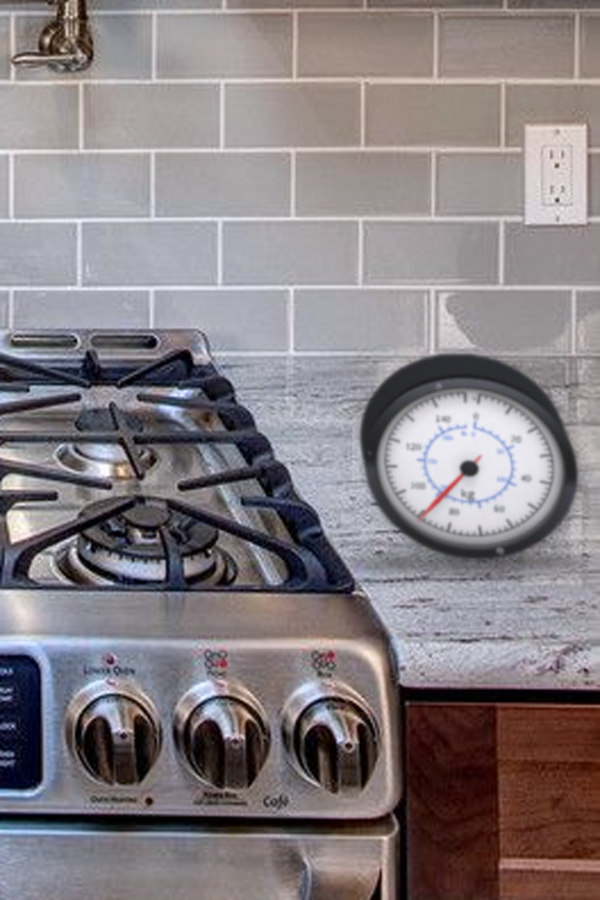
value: 90
